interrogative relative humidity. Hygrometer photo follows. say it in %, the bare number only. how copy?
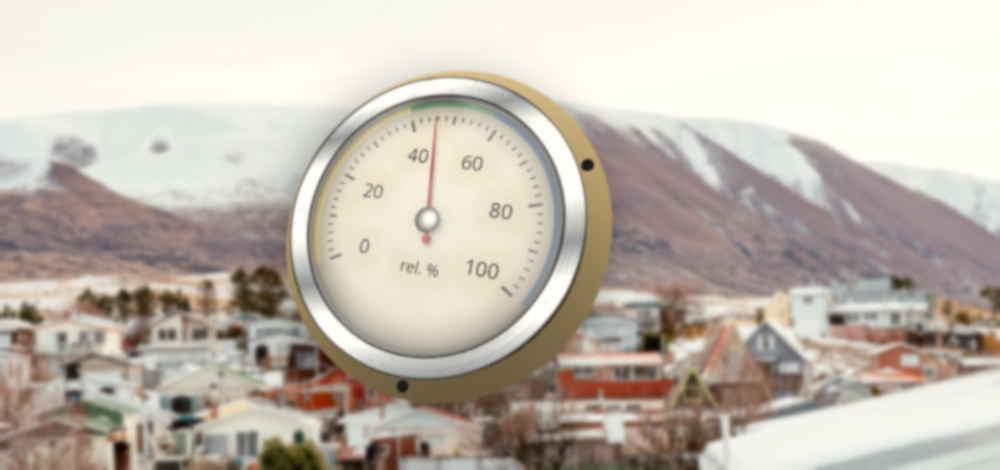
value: 46
